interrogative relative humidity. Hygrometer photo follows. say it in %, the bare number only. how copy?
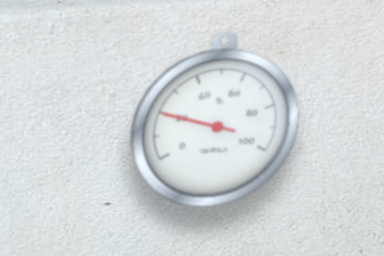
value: 20
